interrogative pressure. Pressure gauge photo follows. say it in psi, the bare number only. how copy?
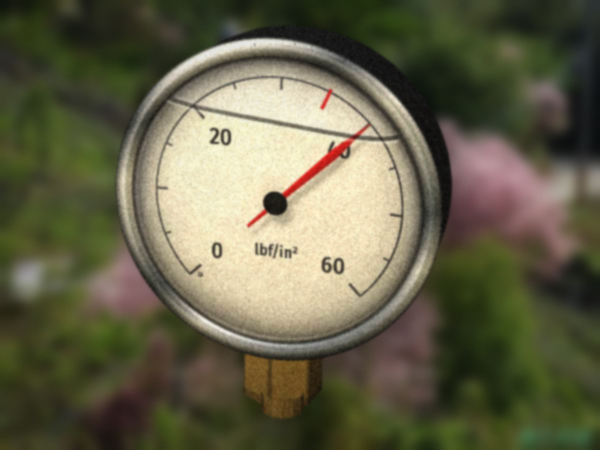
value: 40
